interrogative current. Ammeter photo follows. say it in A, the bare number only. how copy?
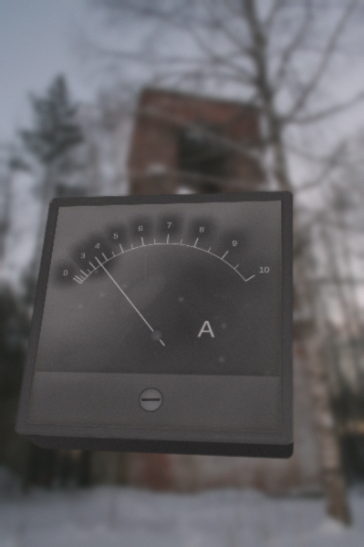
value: 3.5
